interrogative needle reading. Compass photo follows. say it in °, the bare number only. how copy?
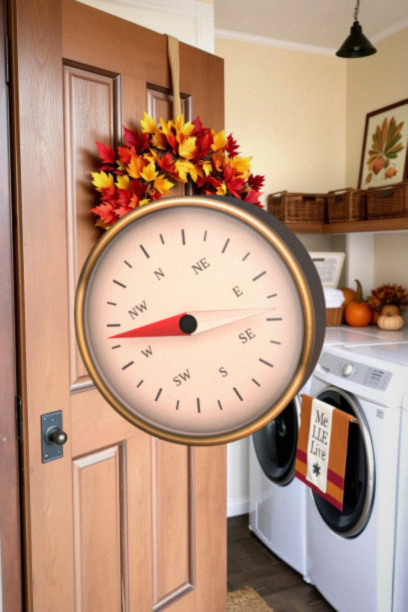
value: 292.5
